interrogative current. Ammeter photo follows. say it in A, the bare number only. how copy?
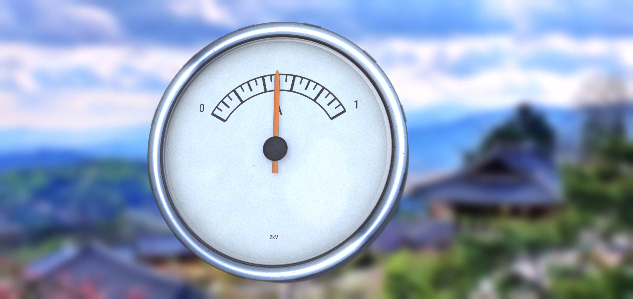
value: 0.5
